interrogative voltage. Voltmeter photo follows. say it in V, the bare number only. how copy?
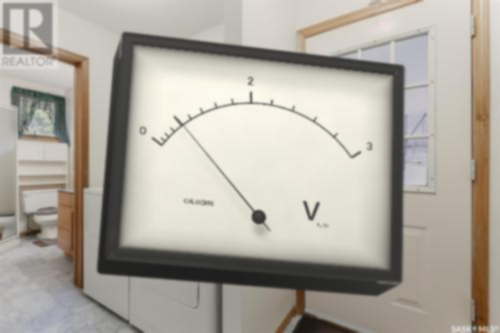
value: 1
